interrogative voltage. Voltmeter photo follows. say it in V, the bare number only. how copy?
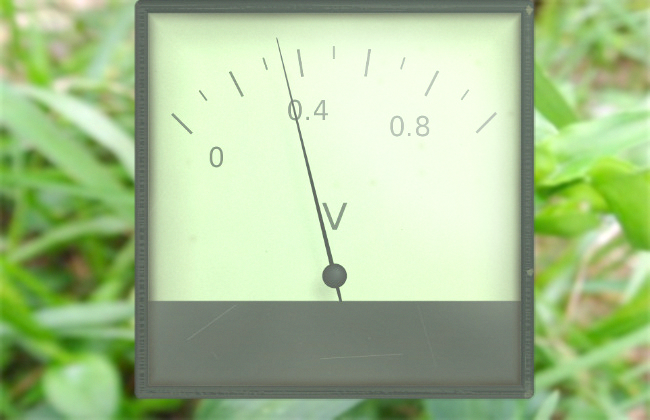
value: 0.35
